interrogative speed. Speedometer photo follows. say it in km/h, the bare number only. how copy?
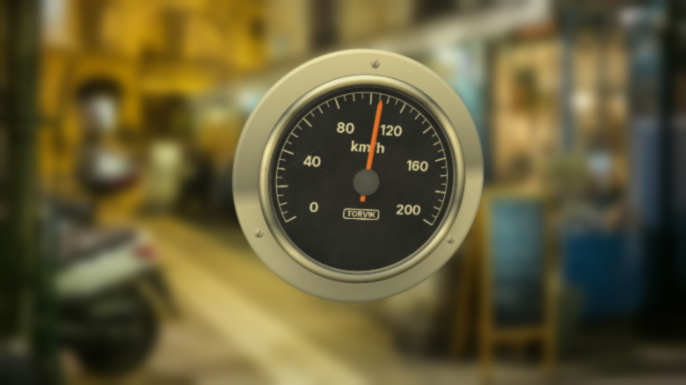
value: 105
